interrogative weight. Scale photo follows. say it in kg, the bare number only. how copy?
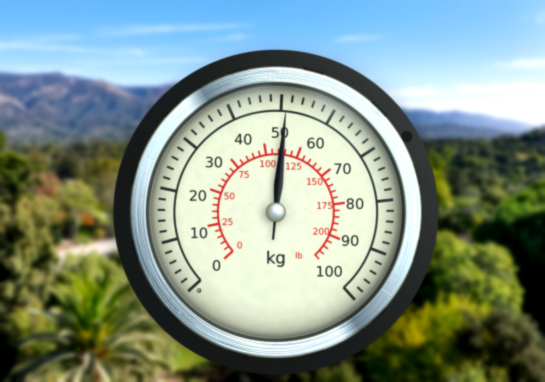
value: 51
